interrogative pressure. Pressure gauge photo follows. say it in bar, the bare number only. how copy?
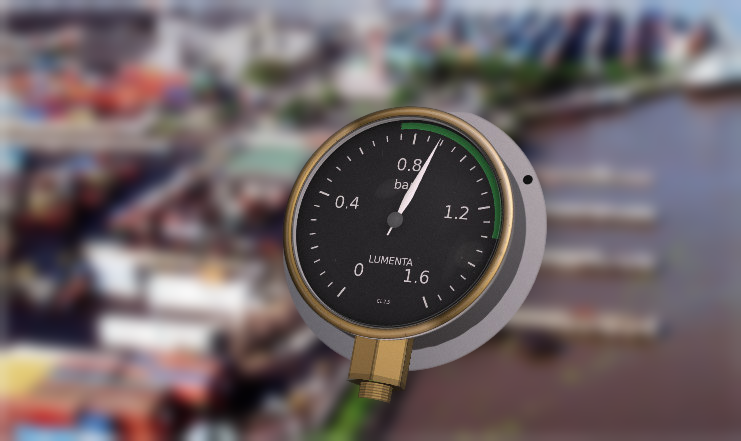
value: 0.9
